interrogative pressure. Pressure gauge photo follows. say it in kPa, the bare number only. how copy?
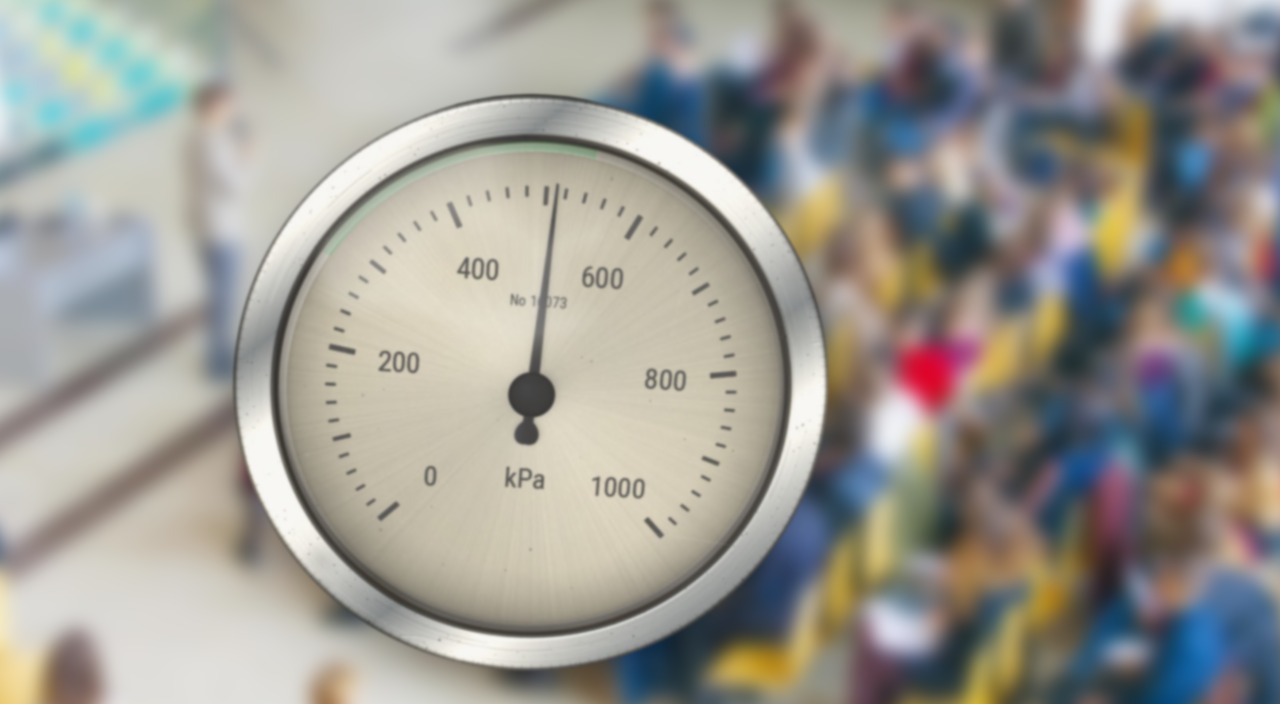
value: 510
